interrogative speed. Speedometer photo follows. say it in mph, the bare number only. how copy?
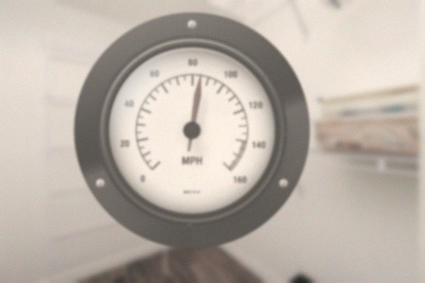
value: 85
